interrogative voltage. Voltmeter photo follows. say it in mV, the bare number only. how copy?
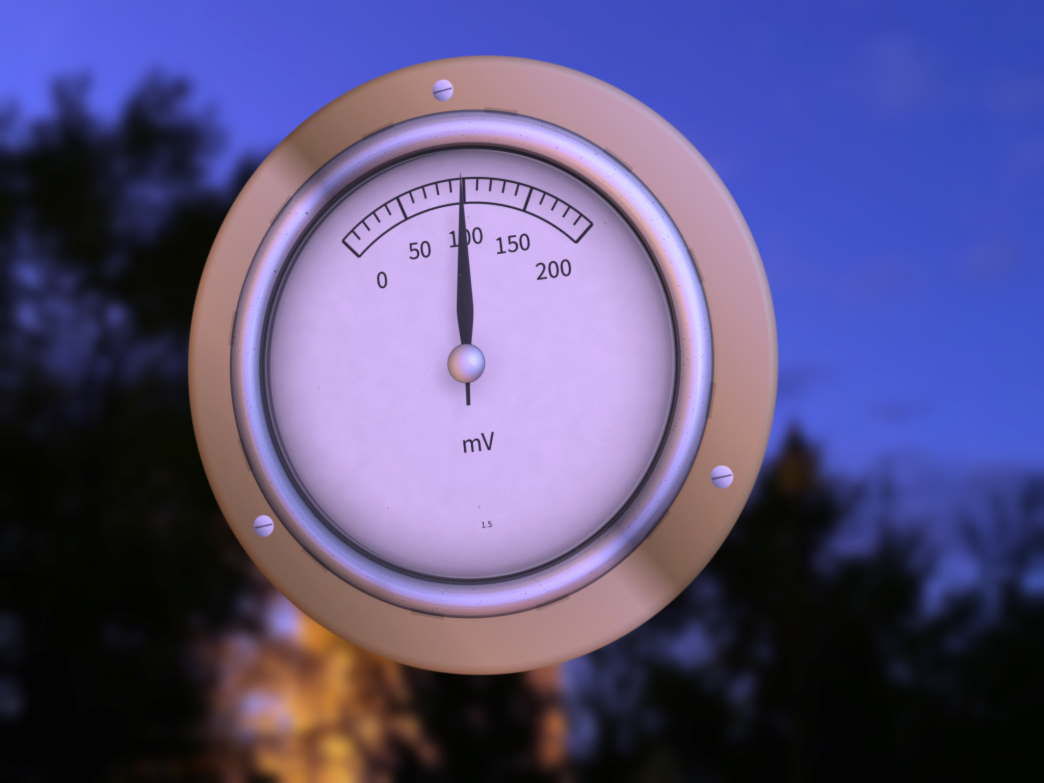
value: 100
